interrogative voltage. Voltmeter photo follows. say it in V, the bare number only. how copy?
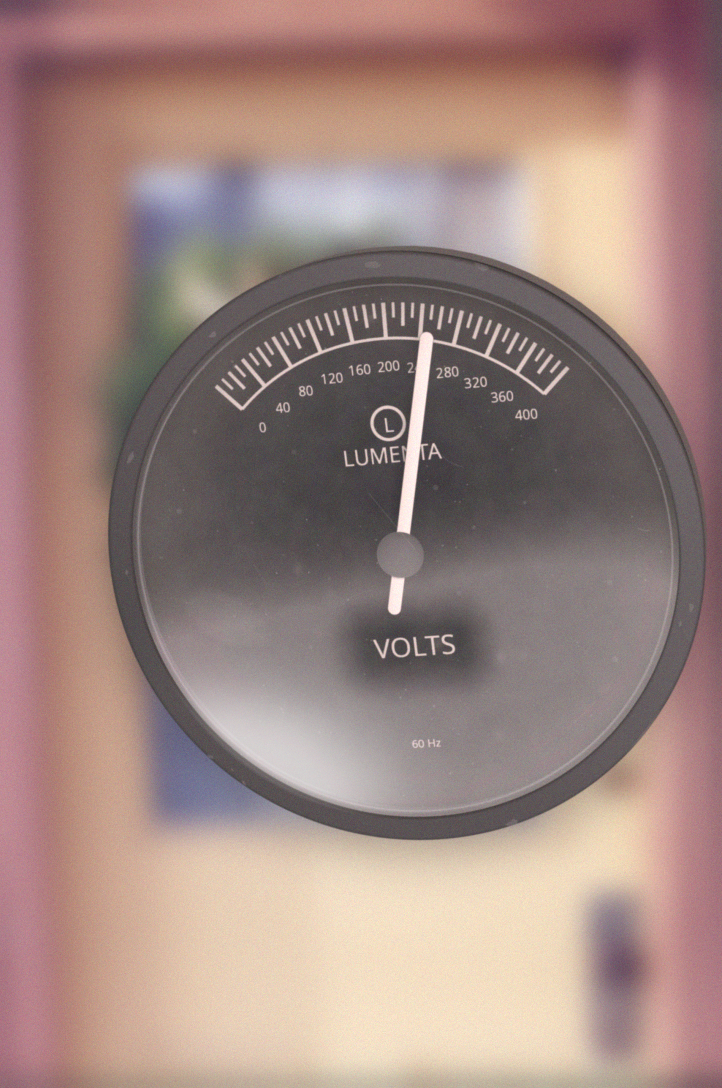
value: 250
